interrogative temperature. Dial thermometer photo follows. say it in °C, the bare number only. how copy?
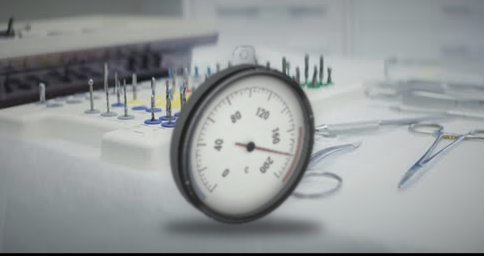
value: 180
